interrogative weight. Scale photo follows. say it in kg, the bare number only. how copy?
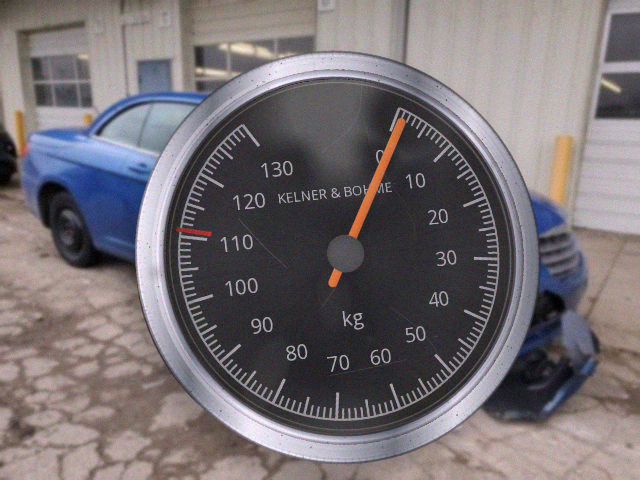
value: 1
